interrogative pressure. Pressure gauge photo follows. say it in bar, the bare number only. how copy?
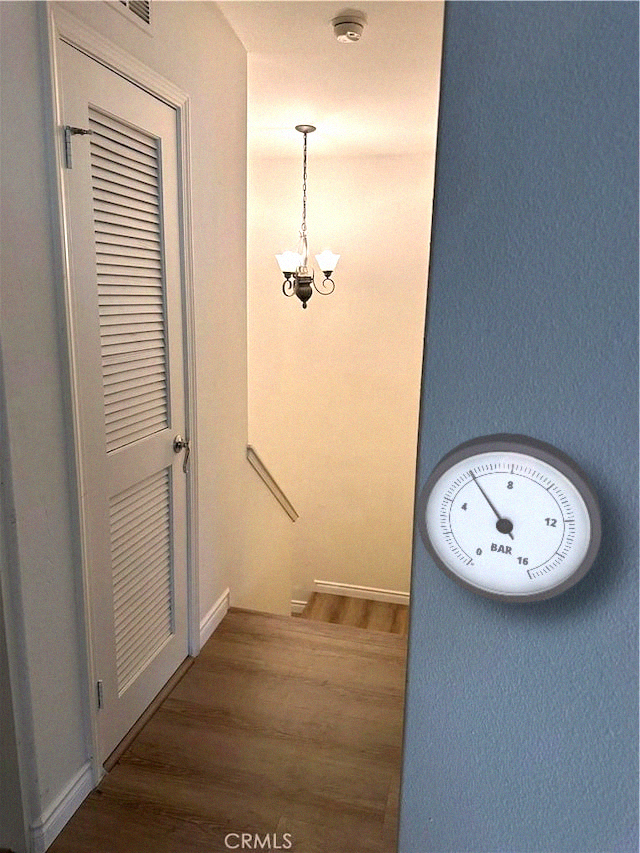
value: 6
